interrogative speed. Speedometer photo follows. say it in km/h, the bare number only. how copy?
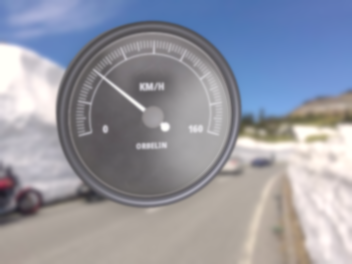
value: 40
